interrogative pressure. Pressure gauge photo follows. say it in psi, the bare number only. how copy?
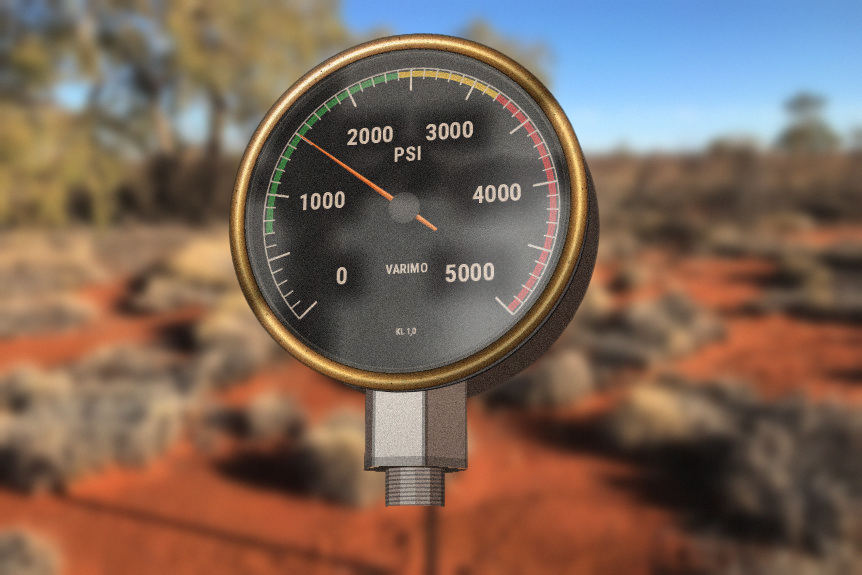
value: 1500
